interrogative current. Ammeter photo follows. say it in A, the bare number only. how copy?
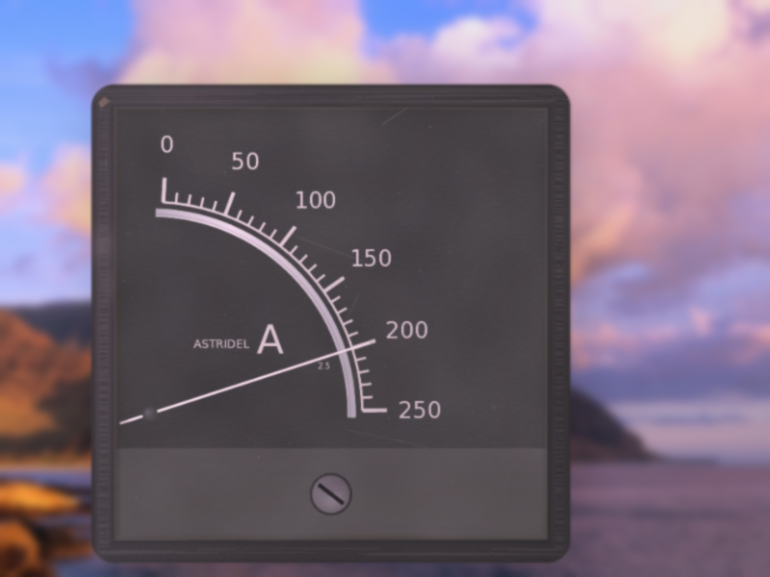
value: 200
